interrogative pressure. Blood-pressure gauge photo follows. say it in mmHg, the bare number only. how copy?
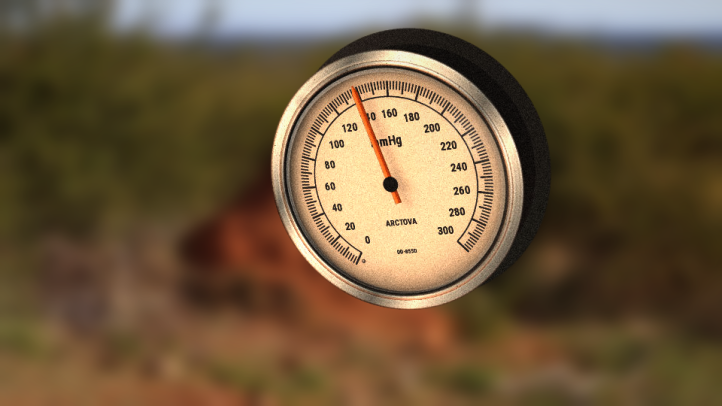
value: 140
